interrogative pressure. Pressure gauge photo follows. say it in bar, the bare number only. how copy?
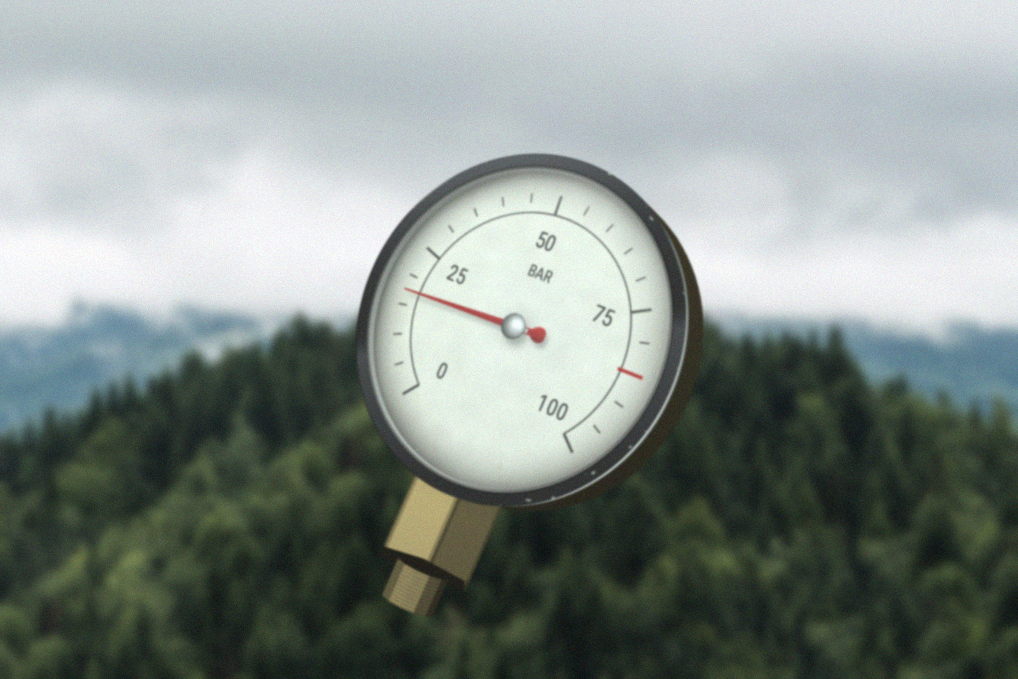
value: 17.5
